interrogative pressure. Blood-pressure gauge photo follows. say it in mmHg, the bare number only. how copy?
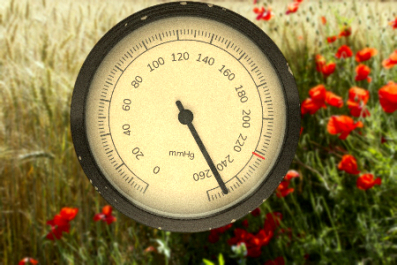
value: 250
